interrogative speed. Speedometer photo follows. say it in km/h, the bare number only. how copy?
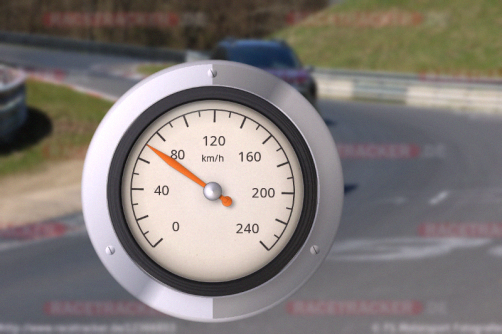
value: 70
